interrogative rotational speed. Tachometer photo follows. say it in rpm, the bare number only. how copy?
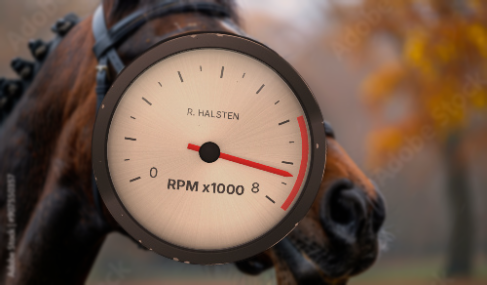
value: 7250
